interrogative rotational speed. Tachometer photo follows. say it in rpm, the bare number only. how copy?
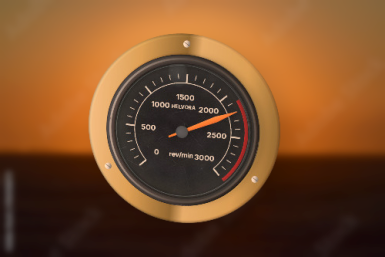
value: 2200
